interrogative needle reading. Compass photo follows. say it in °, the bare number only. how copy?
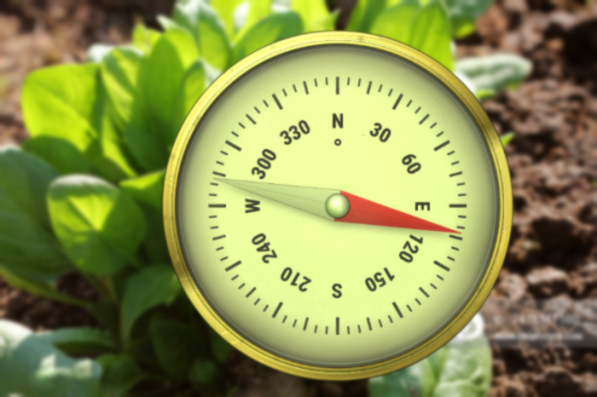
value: 102.5
